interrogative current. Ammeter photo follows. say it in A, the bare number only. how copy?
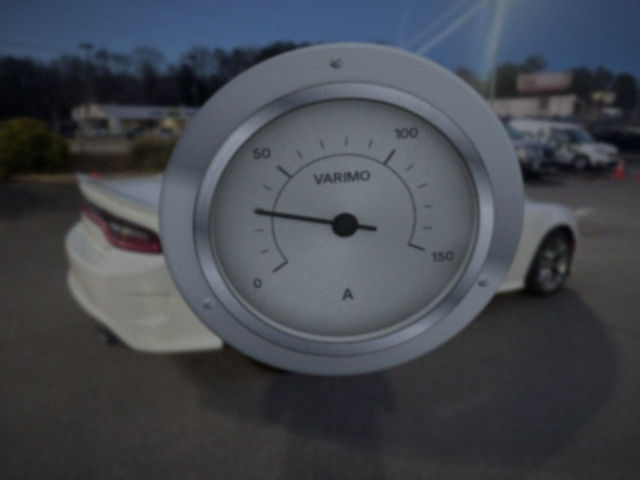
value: 30
